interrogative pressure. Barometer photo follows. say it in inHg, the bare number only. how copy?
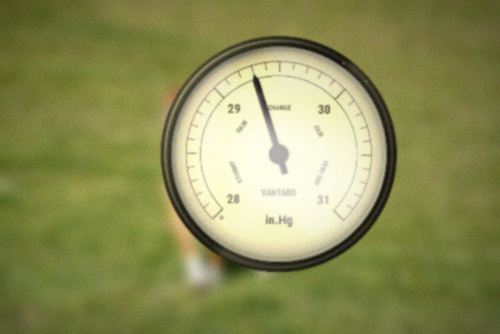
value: 29.3
